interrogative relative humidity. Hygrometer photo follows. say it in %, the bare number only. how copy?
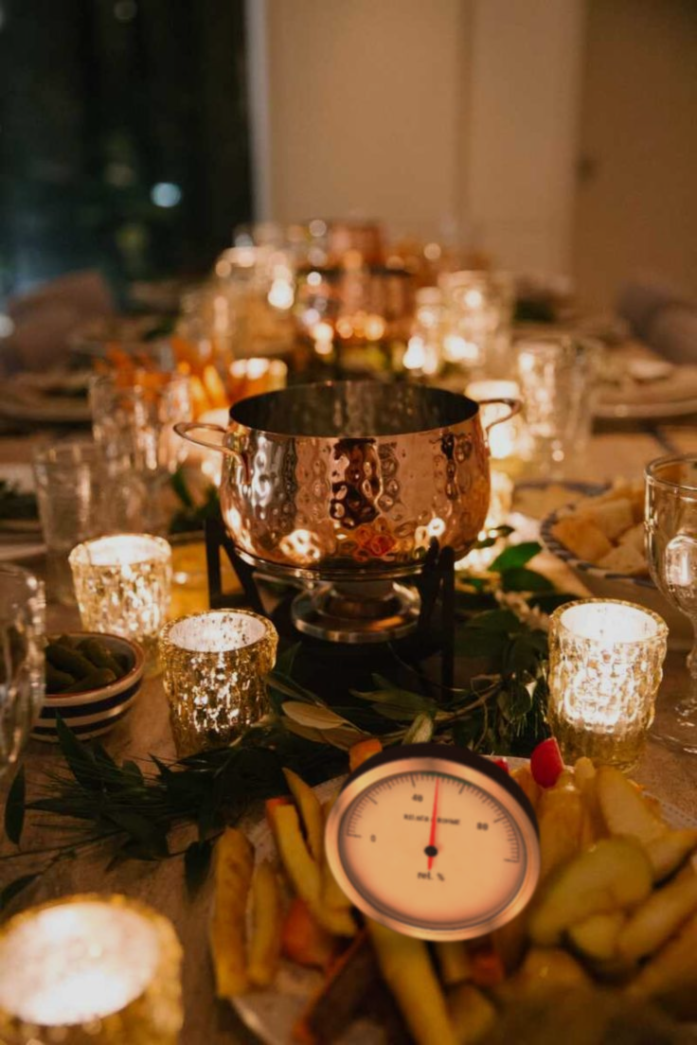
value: 50
